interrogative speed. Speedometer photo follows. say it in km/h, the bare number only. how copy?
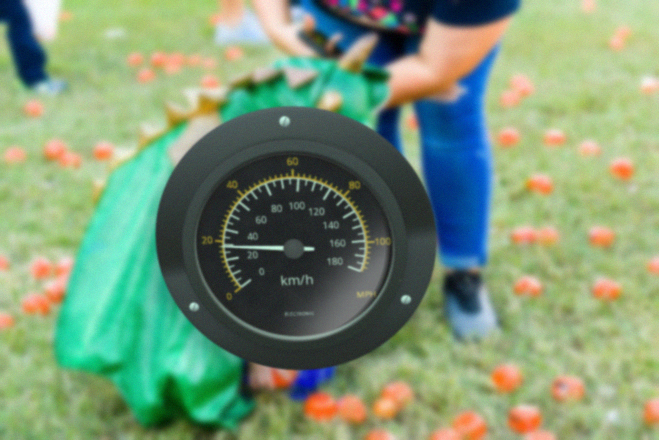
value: 30
